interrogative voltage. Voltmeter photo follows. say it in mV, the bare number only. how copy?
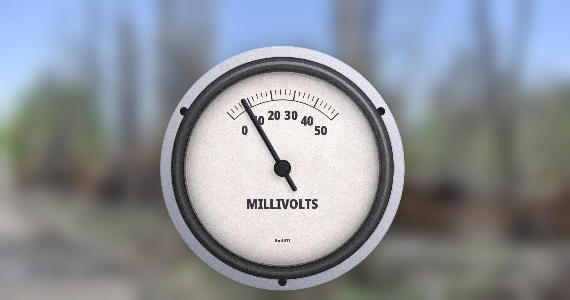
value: 8
